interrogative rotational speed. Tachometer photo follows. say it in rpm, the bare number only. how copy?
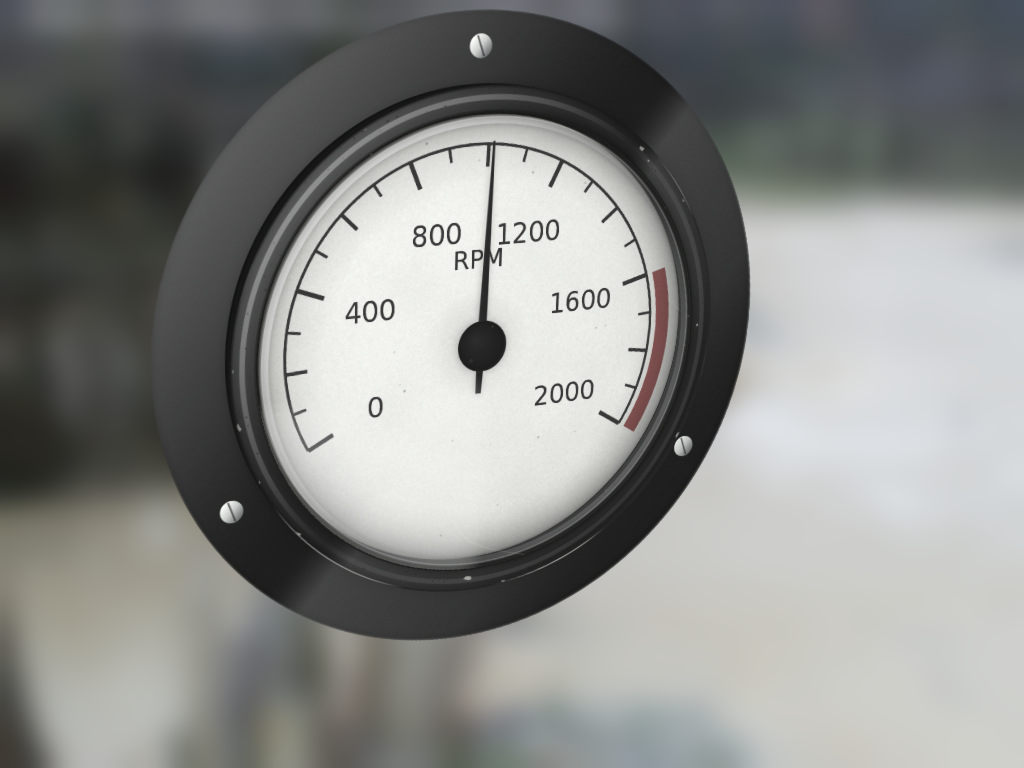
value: 1000
